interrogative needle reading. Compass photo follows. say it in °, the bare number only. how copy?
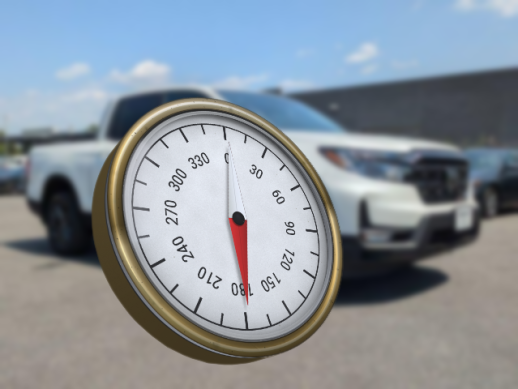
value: 180
